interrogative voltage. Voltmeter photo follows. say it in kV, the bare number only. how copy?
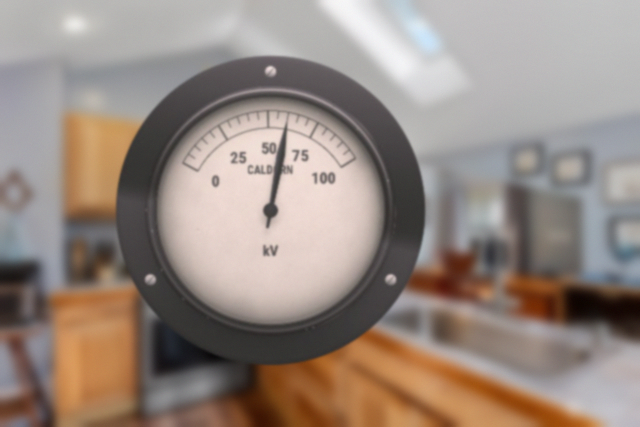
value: 60
